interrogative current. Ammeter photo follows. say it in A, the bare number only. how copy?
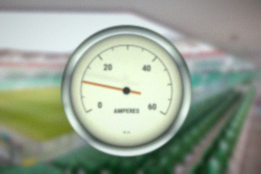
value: 10
